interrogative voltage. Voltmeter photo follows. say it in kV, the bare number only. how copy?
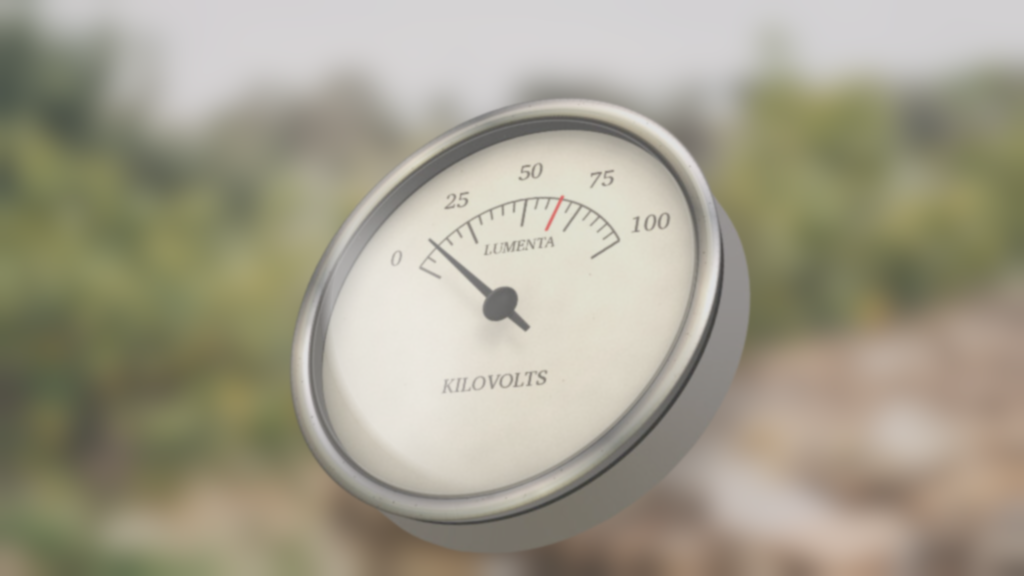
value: 10
